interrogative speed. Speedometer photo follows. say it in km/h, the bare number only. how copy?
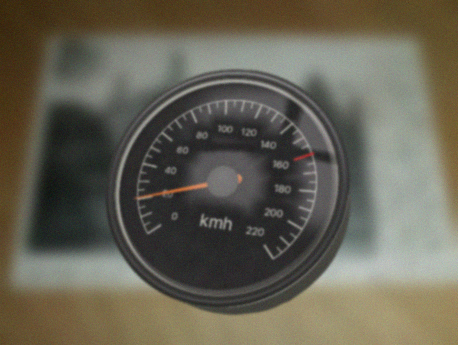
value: 20
